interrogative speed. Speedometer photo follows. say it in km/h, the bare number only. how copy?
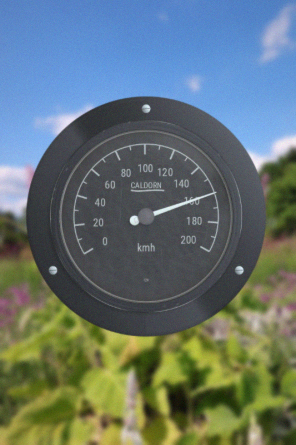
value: 160
